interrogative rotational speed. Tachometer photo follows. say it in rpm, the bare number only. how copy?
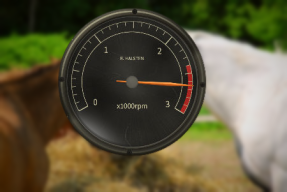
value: 2650
